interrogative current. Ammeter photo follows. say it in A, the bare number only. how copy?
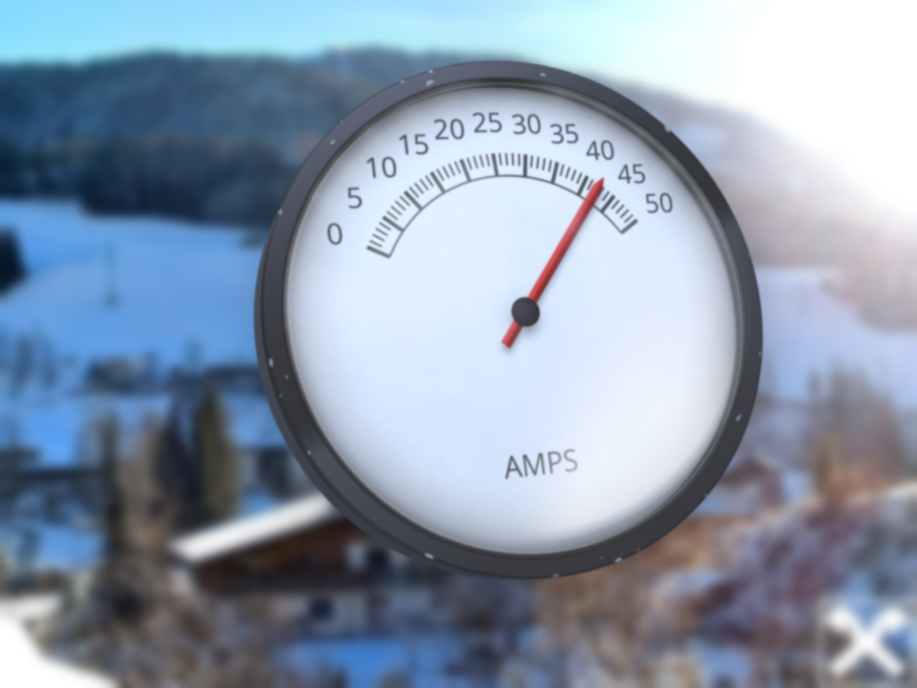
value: 42
